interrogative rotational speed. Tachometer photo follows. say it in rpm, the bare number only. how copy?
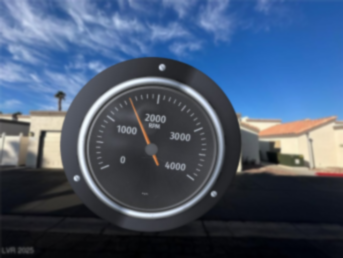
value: 1500
